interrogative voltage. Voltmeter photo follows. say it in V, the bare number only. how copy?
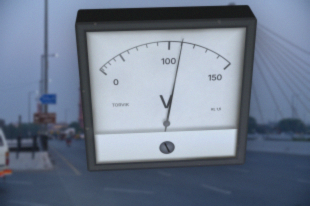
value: 110
